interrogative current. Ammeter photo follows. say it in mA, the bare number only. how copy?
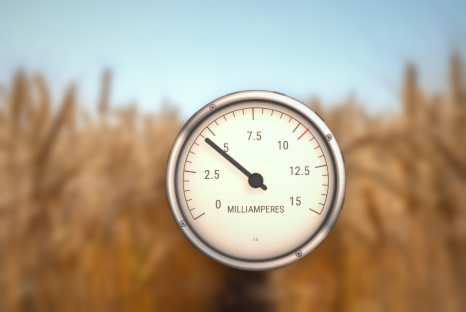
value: 4.5
